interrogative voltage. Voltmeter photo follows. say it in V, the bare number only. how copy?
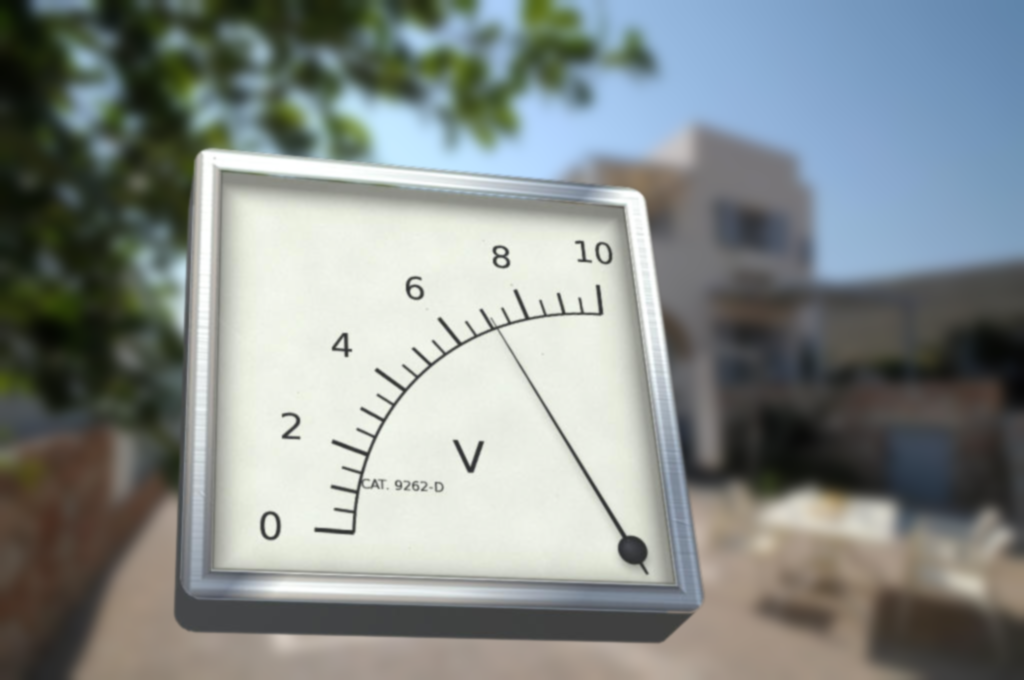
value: 7
